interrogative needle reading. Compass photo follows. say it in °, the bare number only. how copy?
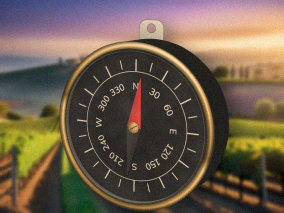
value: 7.5
